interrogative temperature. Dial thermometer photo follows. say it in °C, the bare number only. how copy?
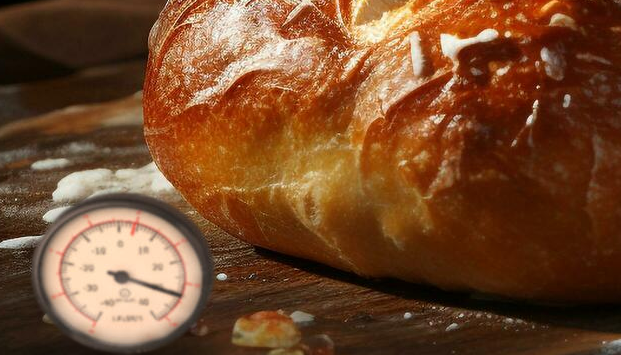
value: 30
